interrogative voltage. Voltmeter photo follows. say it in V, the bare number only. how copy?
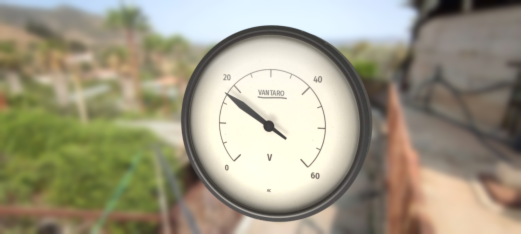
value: 17.5
